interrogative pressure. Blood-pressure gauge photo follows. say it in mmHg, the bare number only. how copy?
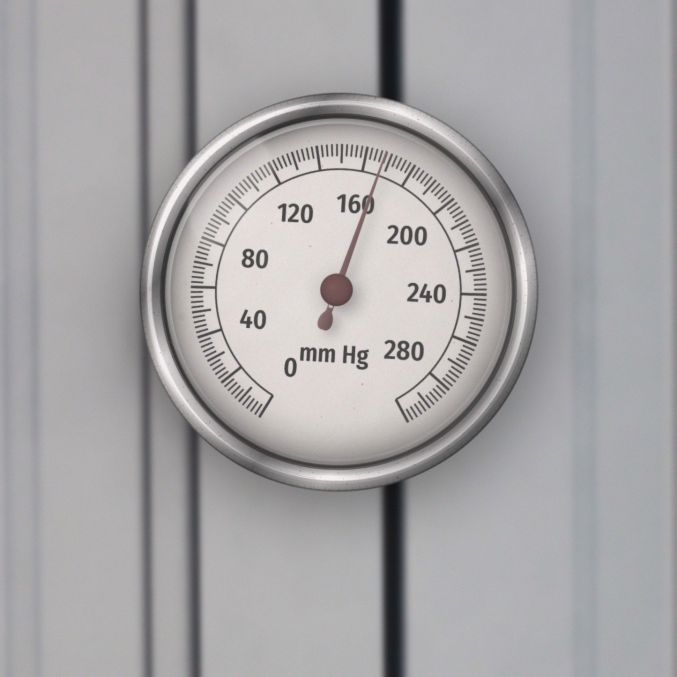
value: 168
